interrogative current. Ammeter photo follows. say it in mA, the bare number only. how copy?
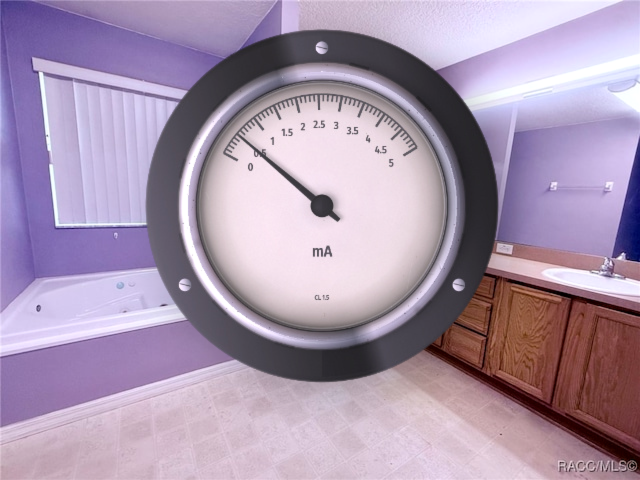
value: 0.5
